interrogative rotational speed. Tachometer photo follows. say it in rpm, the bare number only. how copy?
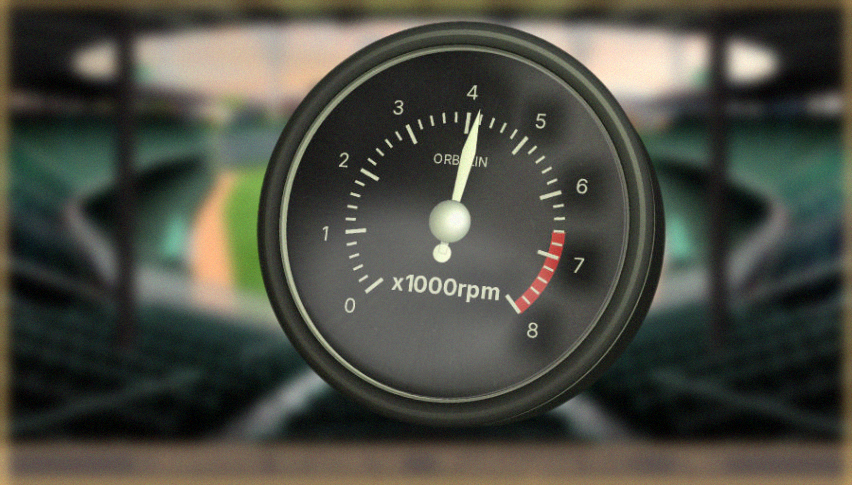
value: 4200
